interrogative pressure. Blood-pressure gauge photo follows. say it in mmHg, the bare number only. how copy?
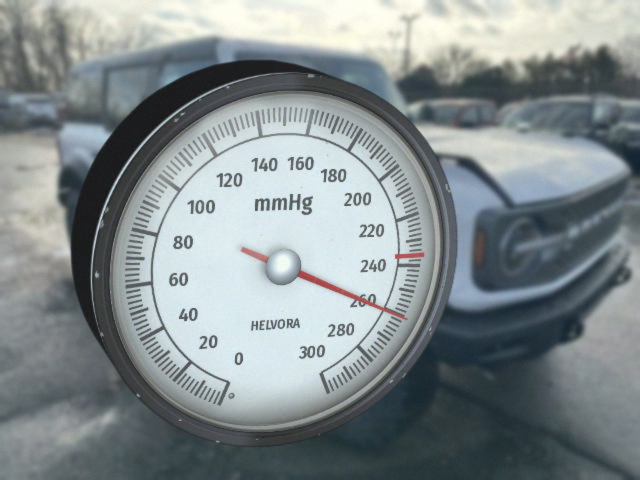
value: 260
